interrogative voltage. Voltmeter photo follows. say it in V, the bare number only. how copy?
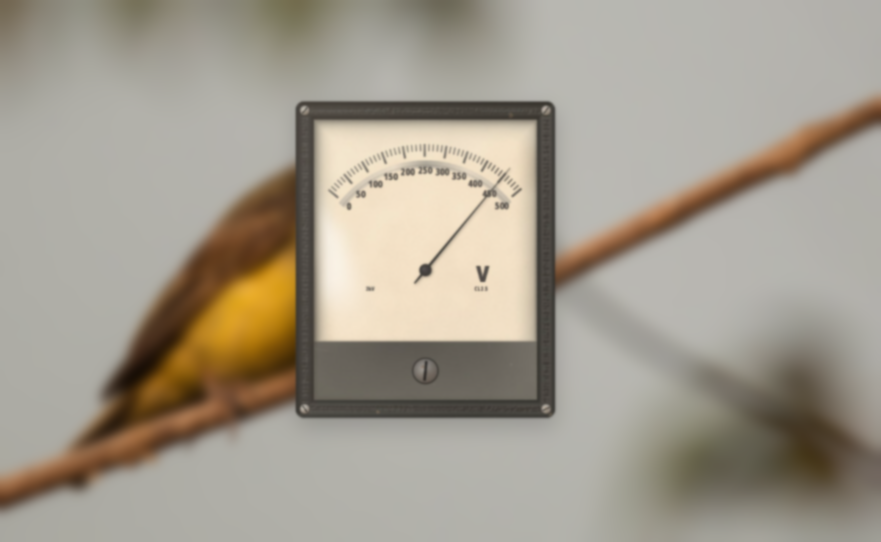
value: 450
